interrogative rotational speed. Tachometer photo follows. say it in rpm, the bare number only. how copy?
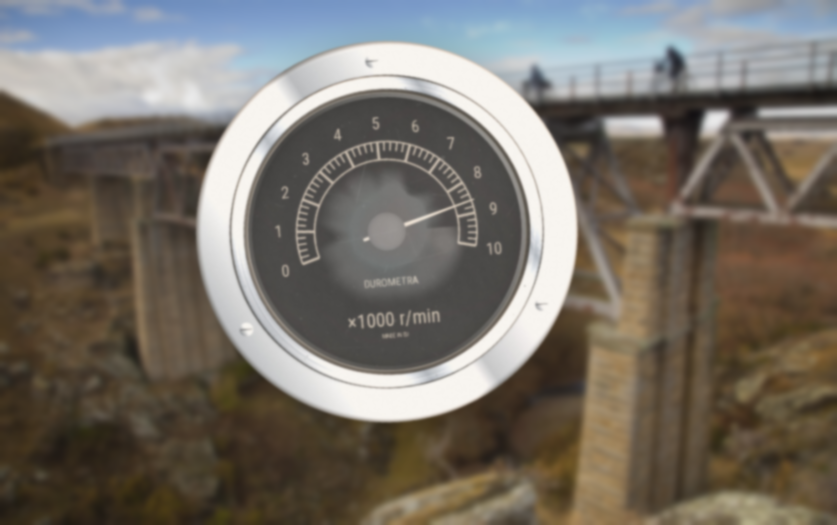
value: 8600
